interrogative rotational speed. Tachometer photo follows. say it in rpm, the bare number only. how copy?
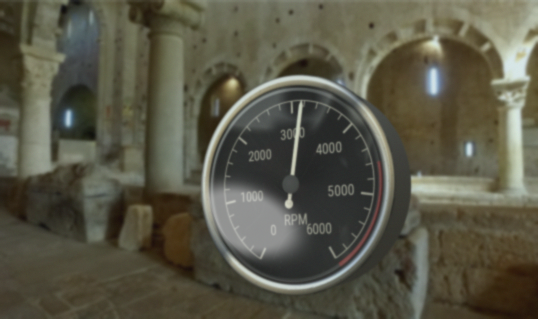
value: 3200
